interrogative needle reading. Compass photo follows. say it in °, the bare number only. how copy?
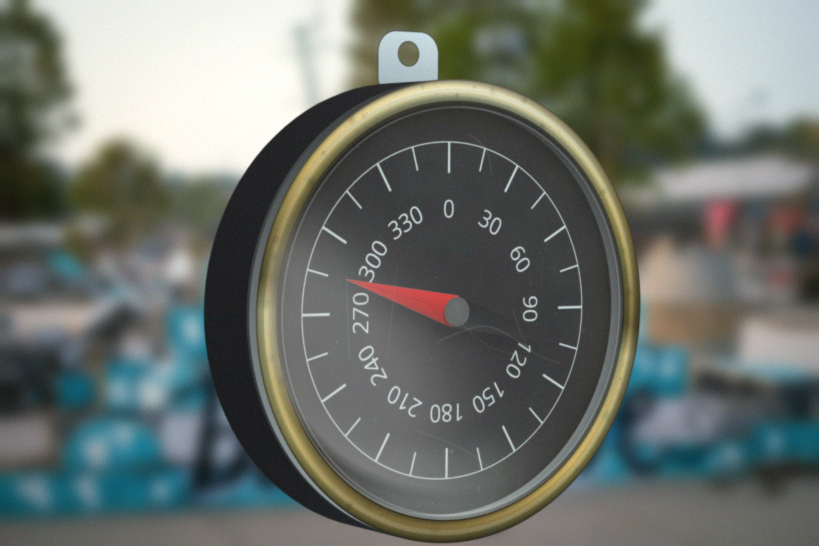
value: 285
